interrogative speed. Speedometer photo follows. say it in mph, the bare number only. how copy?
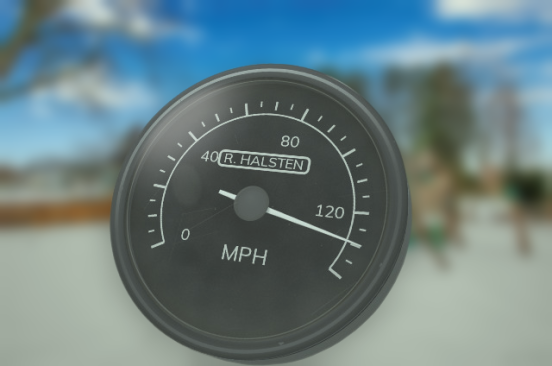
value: 130
